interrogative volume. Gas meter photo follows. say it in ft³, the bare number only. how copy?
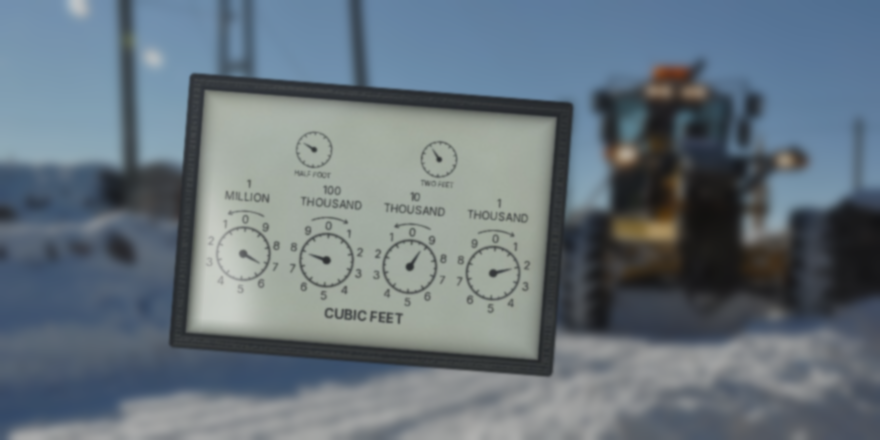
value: 679200
